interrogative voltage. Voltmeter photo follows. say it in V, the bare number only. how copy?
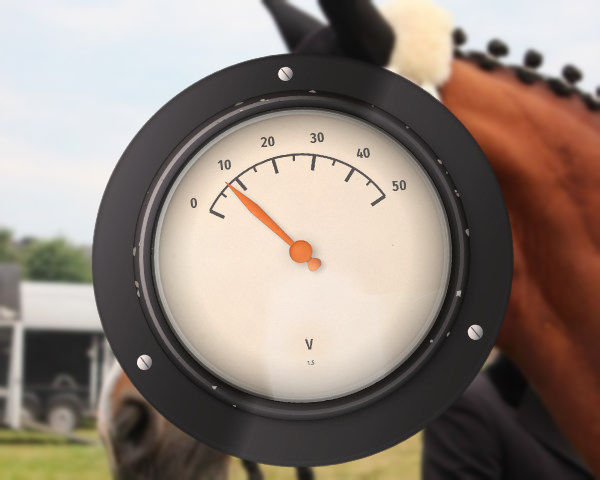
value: 7.5
